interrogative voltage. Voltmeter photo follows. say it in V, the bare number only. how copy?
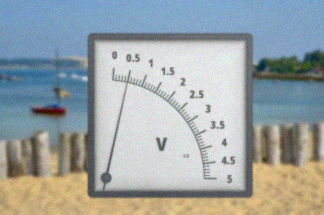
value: 0.5
